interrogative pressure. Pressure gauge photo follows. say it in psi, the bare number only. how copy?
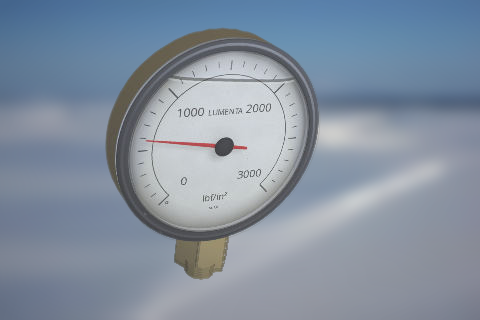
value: 600
